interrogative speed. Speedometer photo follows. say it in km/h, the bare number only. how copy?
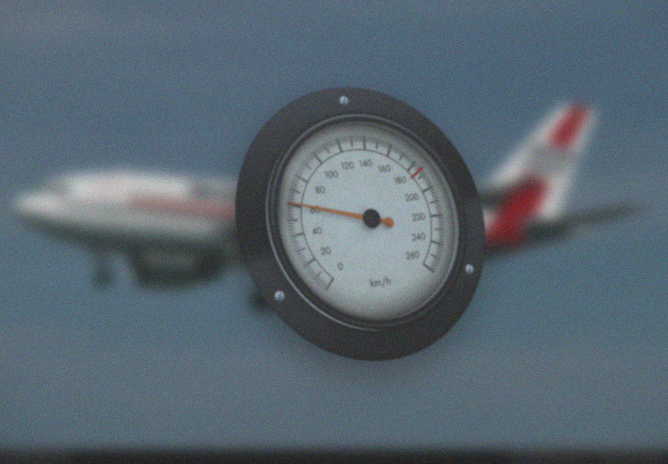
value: 60
